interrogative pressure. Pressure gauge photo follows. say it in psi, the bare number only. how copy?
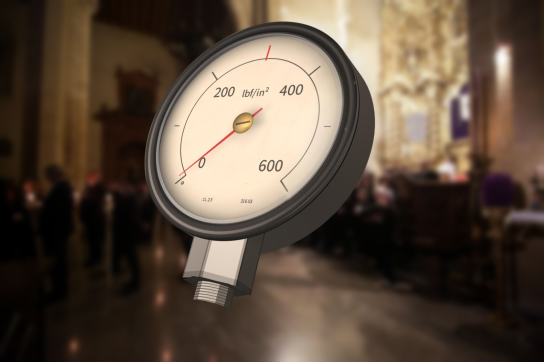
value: 0
